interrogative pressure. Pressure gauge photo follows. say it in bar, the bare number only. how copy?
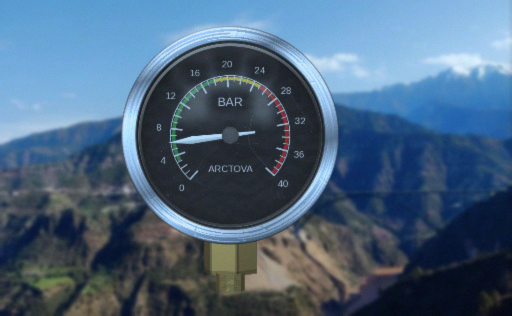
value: 6
